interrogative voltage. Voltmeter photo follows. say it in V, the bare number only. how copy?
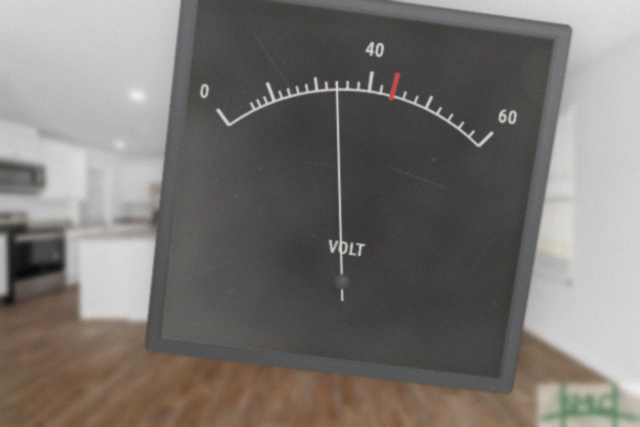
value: 34
